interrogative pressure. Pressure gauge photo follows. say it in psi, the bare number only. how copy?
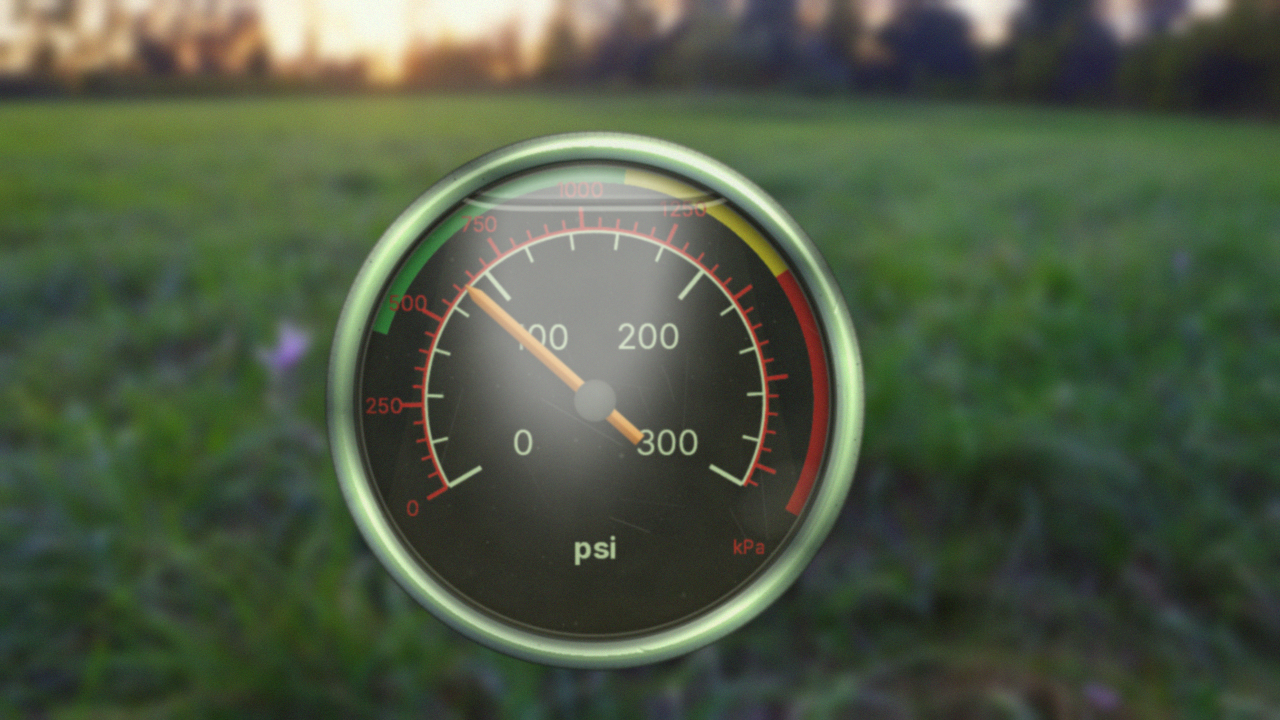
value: 90
